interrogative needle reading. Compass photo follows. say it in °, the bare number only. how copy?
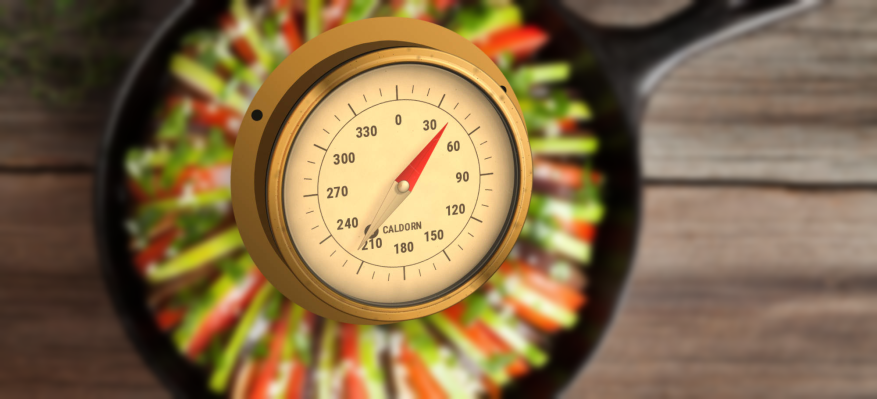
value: 40
